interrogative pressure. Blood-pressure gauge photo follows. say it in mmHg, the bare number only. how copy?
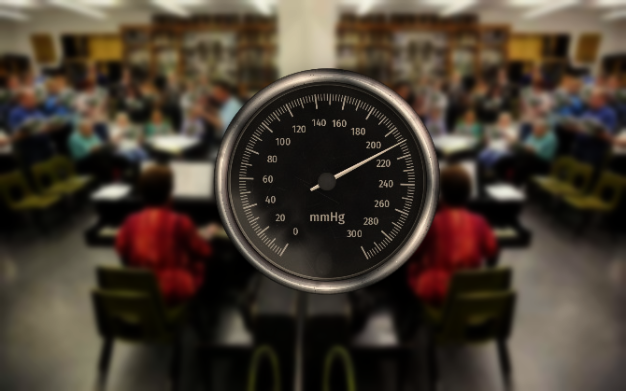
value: 210
